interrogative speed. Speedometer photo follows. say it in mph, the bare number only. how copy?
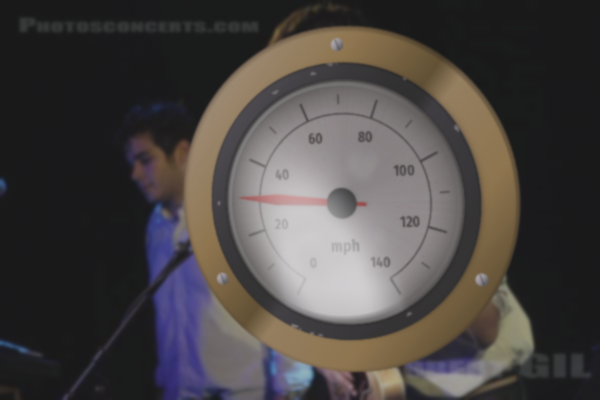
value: 30
